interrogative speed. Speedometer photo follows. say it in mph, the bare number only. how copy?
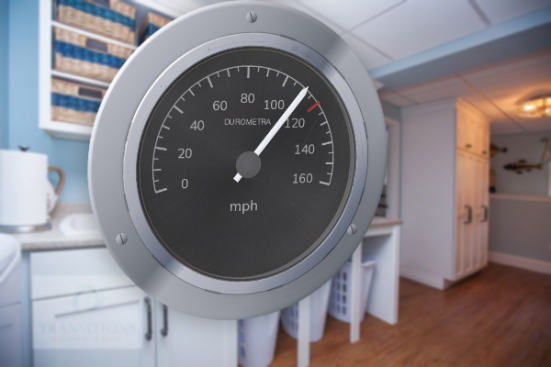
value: 110
